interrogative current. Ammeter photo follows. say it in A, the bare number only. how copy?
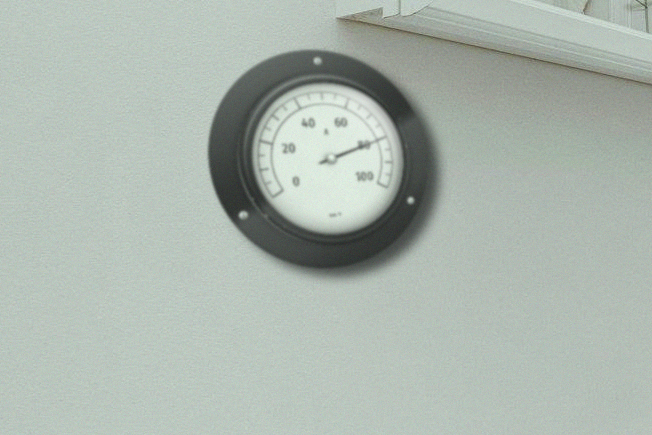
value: 80
